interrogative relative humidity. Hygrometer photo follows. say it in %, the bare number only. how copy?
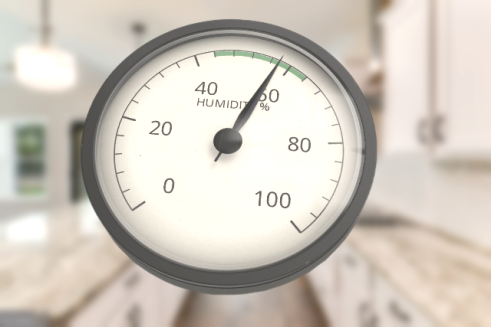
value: 58
